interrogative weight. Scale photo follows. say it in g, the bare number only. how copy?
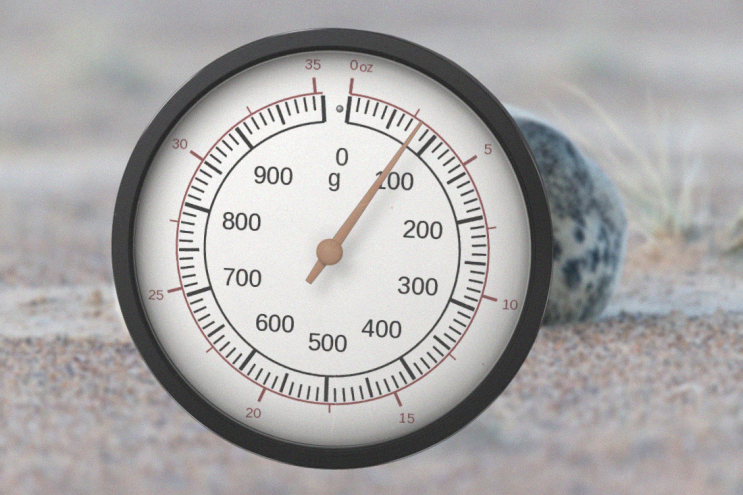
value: 80
